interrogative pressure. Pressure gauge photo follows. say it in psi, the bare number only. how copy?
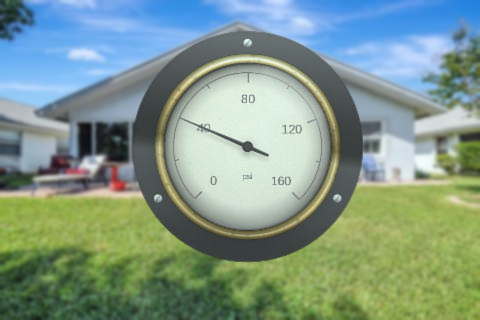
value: 40
